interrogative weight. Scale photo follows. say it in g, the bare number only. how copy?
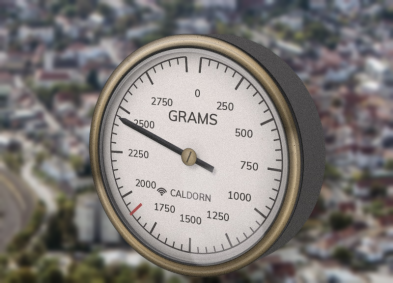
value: 2450
